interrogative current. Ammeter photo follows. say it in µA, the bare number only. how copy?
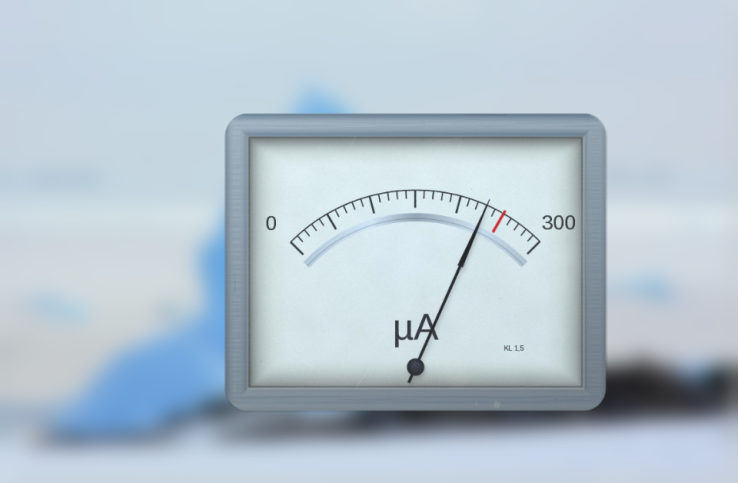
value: 230
